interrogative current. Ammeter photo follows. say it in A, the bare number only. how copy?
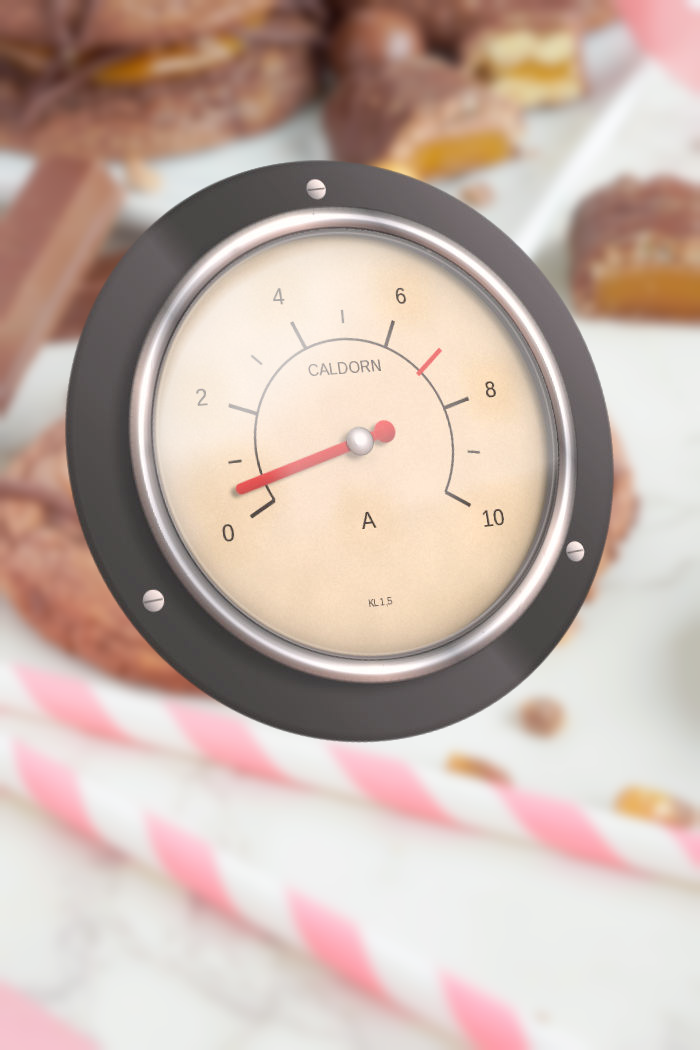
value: 0.5
